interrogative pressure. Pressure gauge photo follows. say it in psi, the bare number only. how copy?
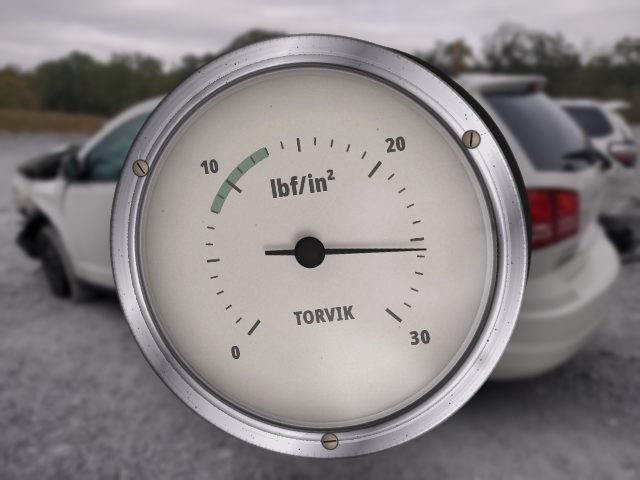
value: 25.5
